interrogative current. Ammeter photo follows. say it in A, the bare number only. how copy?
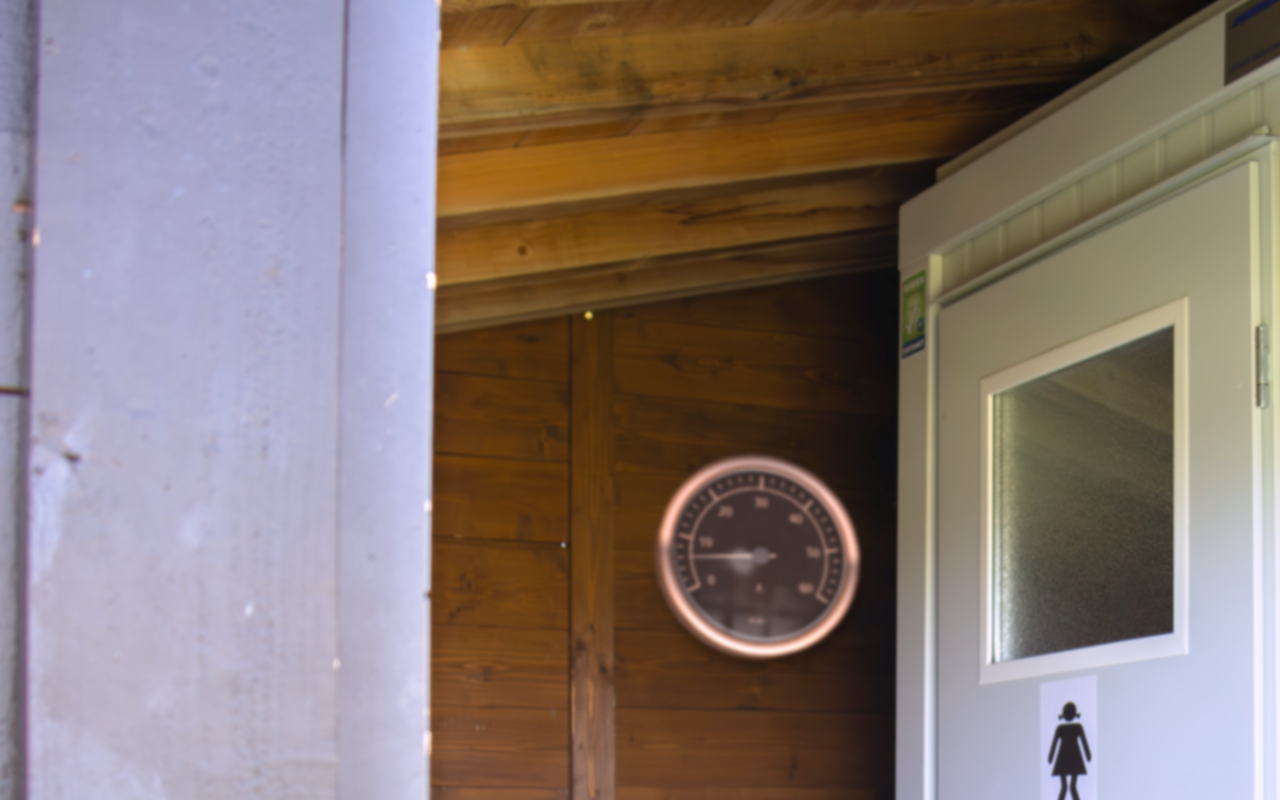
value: 6
